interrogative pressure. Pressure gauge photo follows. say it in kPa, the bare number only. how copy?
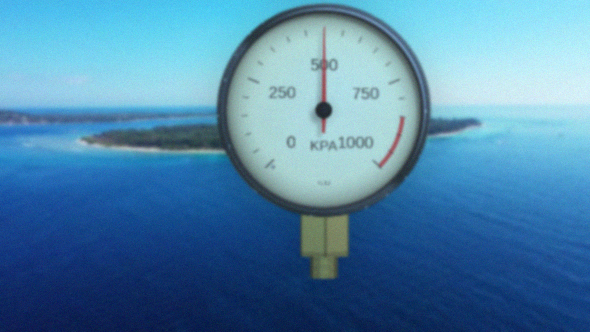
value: 500
